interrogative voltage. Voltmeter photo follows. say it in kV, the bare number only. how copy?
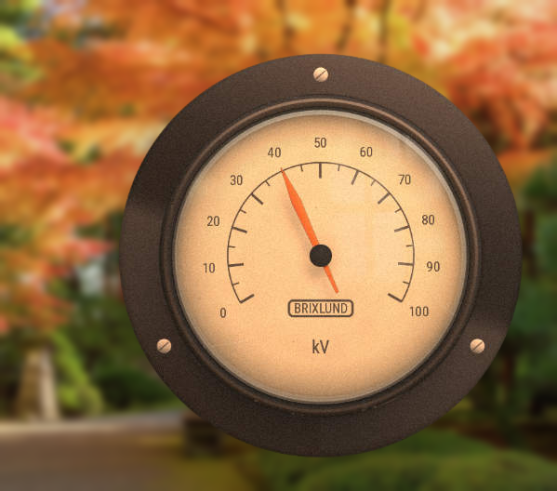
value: 40
